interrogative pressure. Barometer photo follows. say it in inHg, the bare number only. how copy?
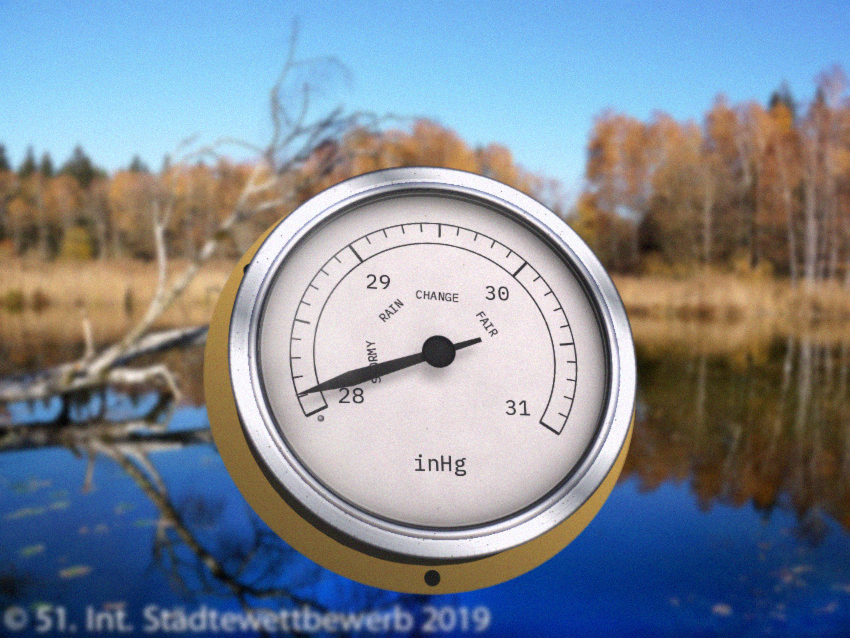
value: 28.1
